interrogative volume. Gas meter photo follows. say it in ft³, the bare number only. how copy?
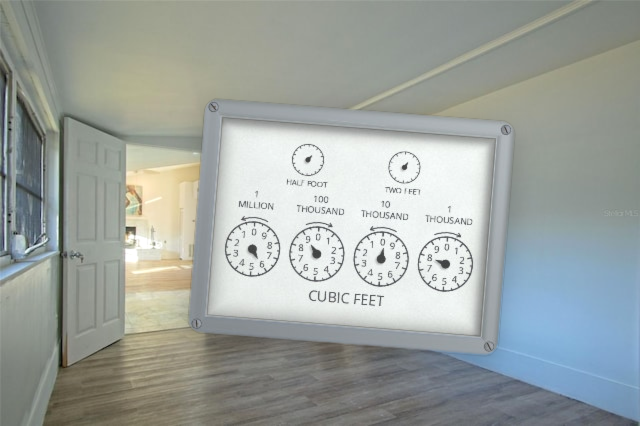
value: 589800
